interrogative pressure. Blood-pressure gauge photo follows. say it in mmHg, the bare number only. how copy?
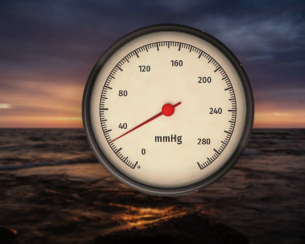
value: 30
